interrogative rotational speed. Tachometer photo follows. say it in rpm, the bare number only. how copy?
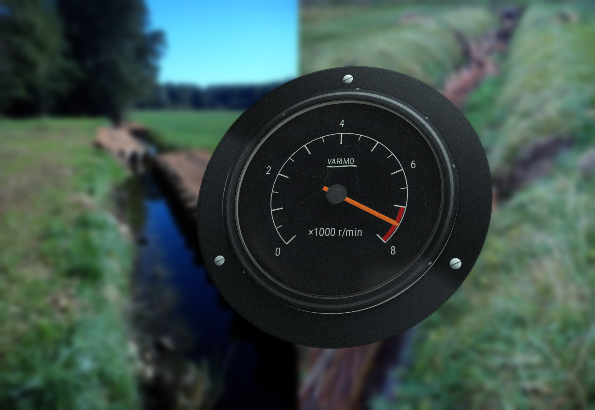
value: 7500
